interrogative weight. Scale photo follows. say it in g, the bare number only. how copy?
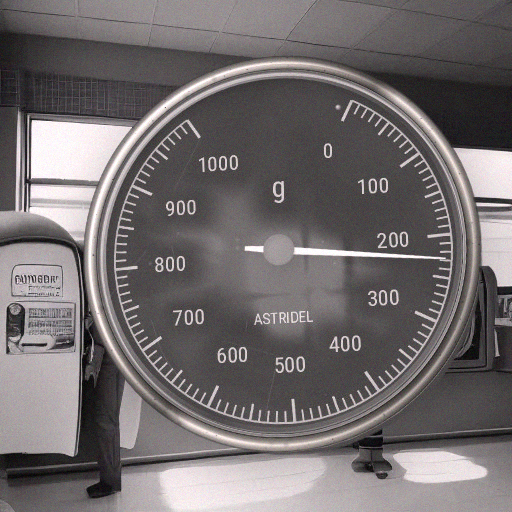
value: 230
